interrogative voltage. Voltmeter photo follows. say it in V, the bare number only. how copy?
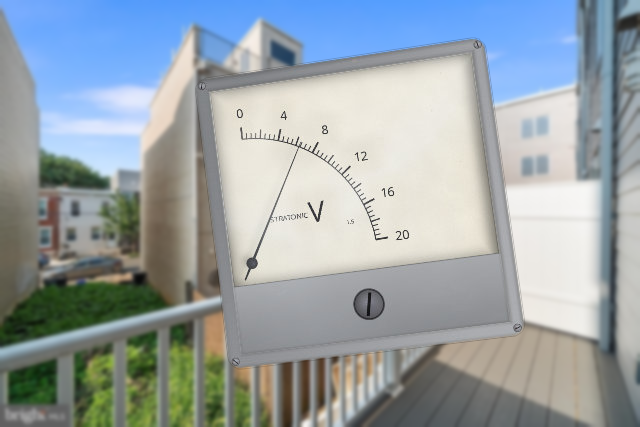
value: 6.5
